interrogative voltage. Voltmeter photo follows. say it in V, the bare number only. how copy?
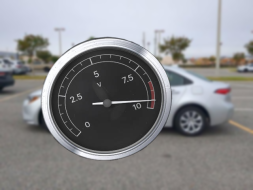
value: 9.5
